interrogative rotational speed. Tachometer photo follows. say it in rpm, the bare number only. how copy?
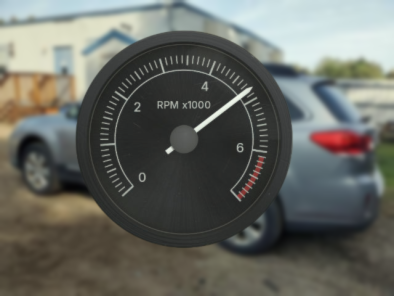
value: 4800
